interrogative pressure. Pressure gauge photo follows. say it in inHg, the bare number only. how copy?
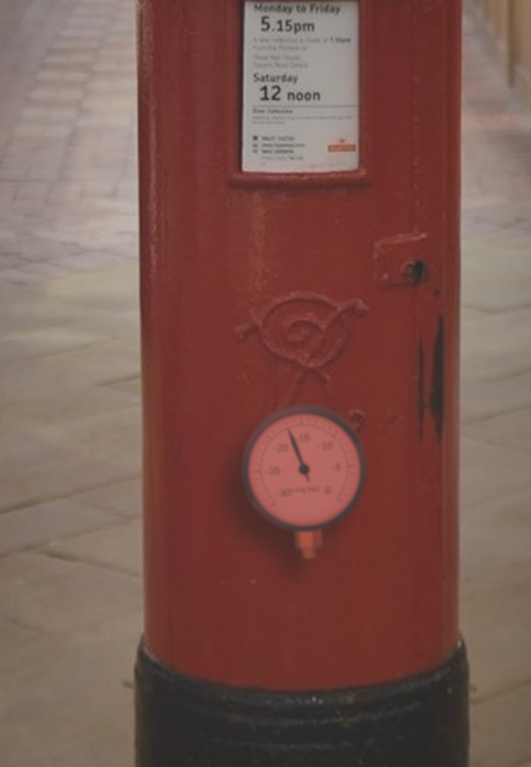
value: -17
